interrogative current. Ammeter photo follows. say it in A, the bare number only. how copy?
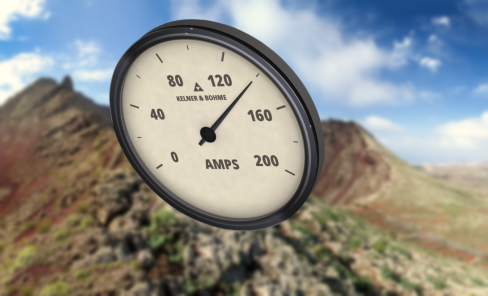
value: 140
